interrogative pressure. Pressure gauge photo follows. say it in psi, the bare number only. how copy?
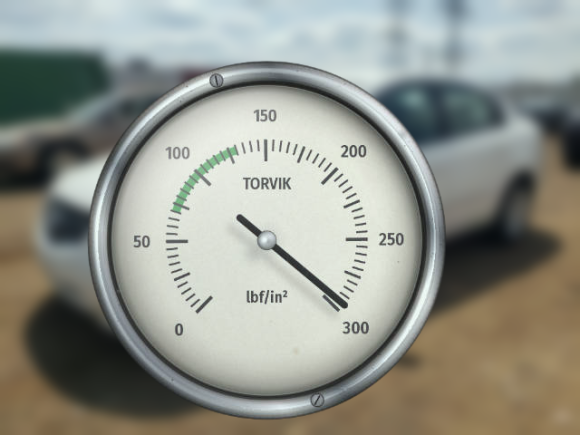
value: 295
